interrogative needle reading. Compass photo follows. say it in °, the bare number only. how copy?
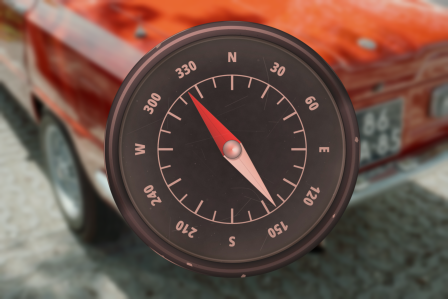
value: 322.5
